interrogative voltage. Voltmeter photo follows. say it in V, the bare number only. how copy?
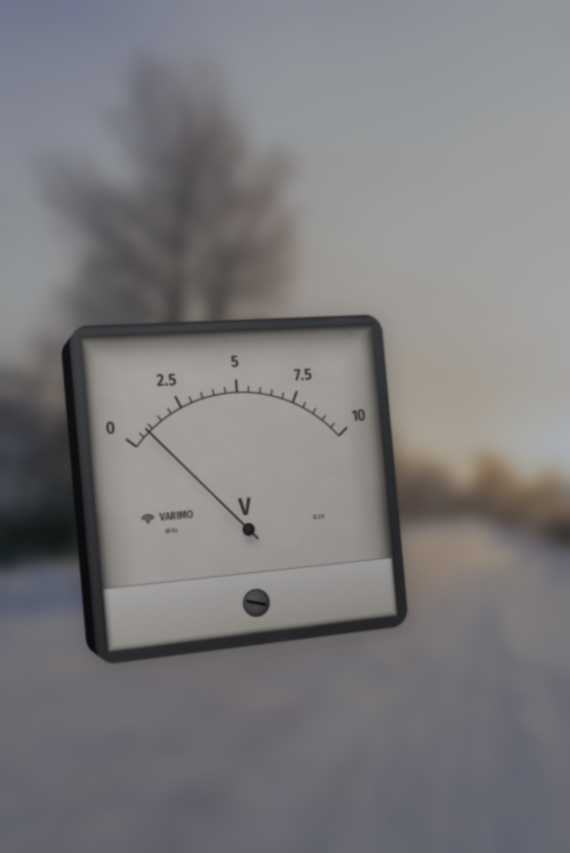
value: 0.75
